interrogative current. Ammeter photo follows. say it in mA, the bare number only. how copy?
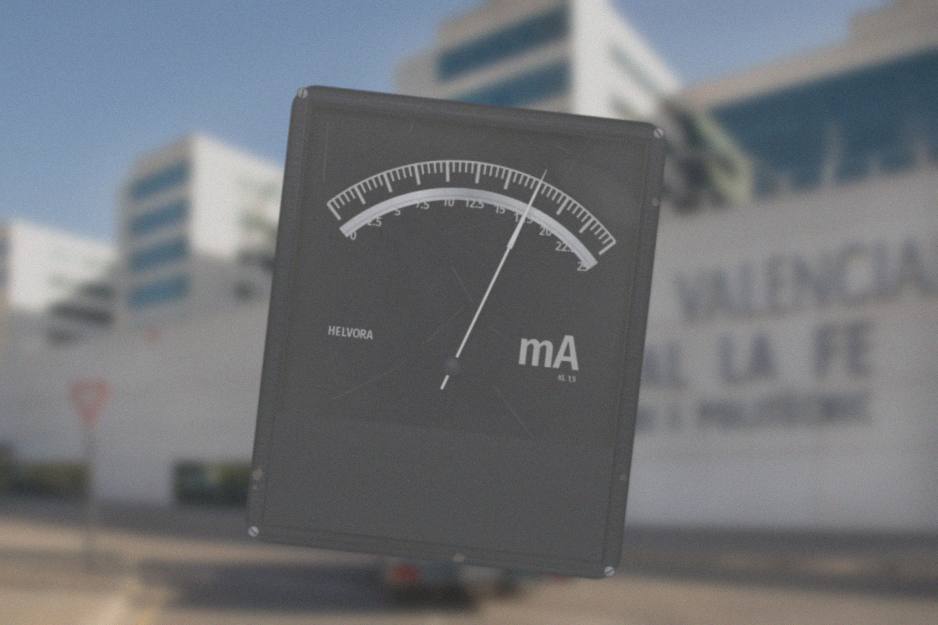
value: 17.5
